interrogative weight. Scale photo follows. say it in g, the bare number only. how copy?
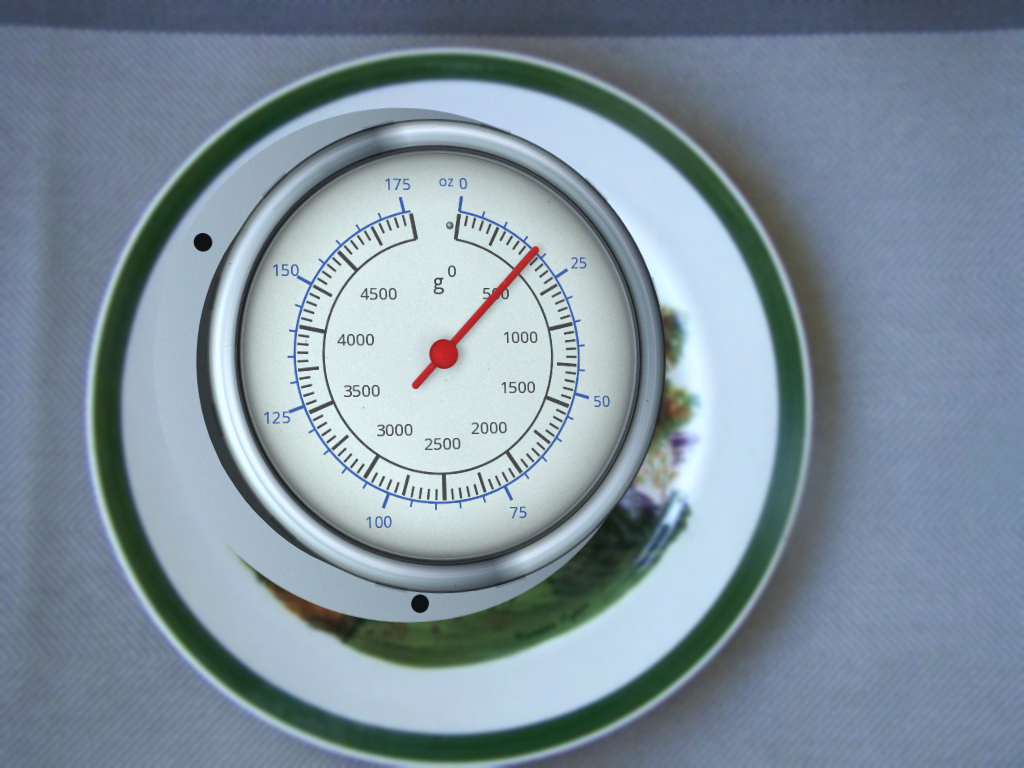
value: 500
